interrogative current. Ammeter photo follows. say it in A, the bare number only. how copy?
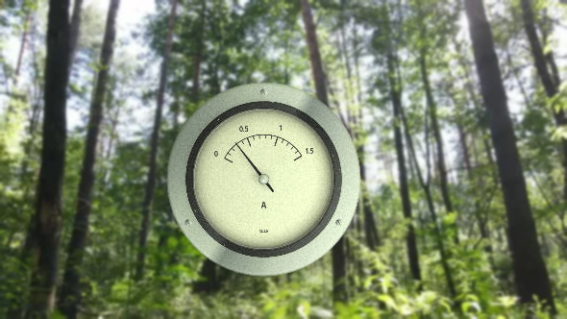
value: 0.3
